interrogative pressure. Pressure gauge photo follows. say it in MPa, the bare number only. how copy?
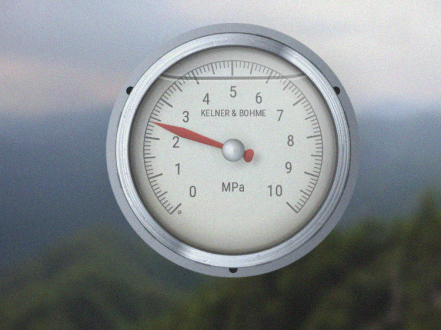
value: 2.4
